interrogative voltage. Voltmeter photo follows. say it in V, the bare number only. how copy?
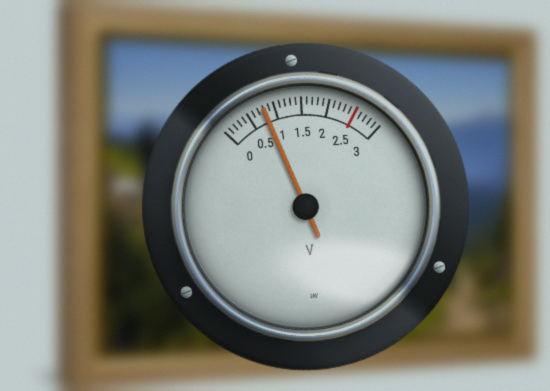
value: 0.8
